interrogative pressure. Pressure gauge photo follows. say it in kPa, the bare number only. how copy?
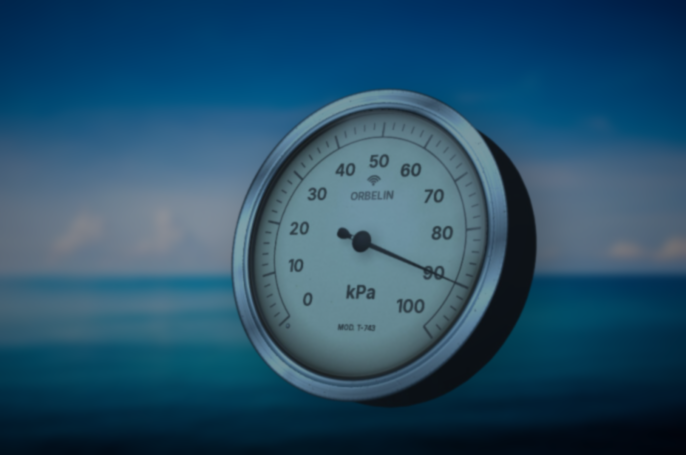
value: 90
